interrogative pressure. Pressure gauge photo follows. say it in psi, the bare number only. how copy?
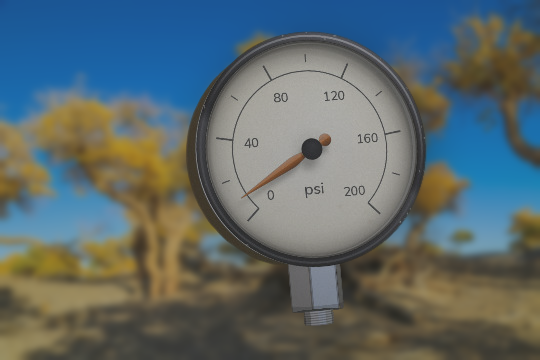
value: 10
